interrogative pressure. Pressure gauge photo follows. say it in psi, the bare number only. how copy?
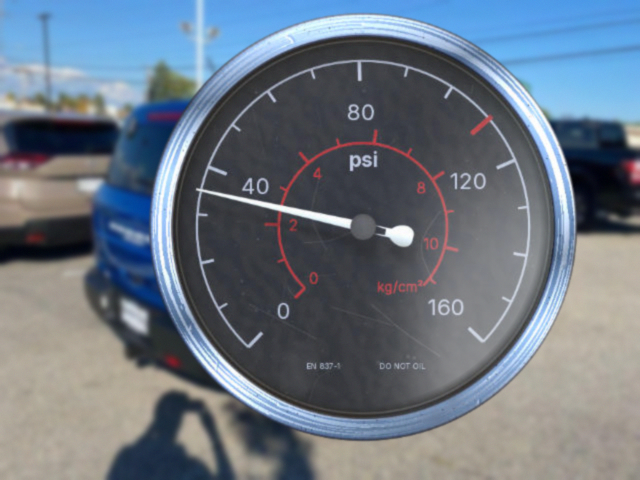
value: 35
